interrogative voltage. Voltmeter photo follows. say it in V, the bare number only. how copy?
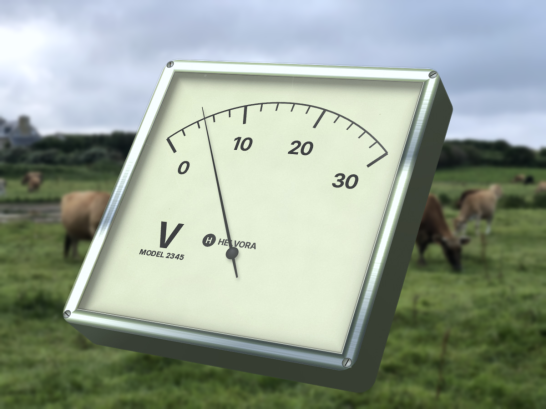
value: 5
